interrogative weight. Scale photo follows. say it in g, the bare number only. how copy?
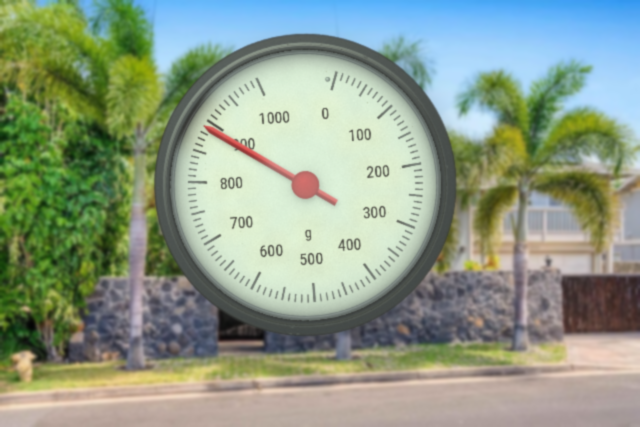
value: 890
